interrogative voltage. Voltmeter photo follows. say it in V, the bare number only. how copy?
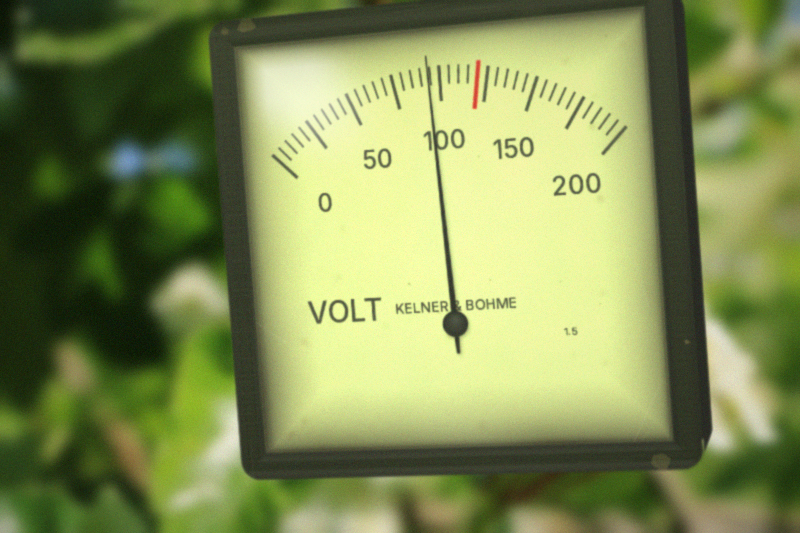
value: 95
